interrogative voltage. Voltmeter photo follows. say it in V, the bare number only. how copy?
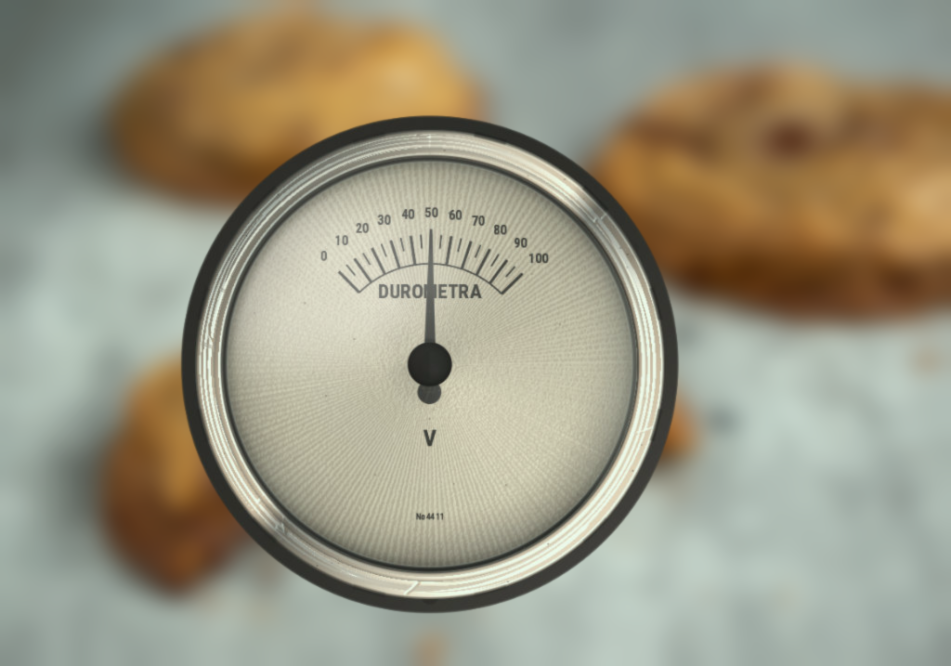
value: 50
